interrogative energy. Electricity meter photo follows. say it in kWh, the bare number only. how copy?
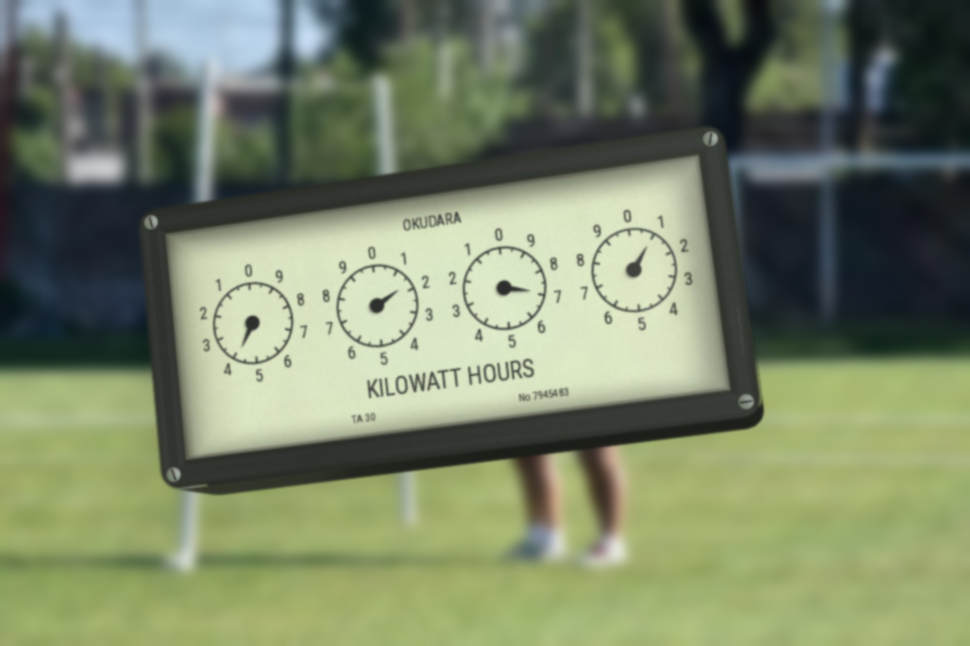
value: 4171
